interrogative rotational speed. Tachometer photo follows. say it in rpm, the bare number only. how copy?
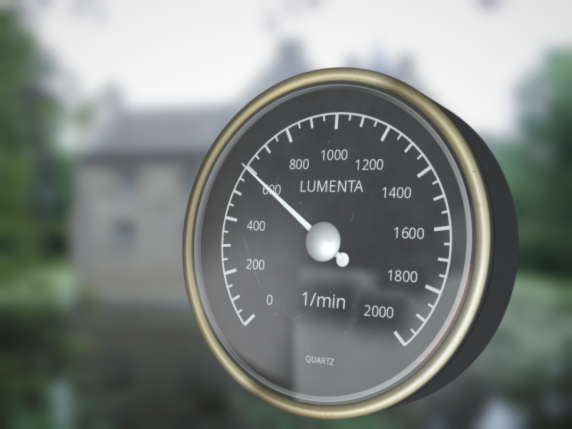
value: 600
